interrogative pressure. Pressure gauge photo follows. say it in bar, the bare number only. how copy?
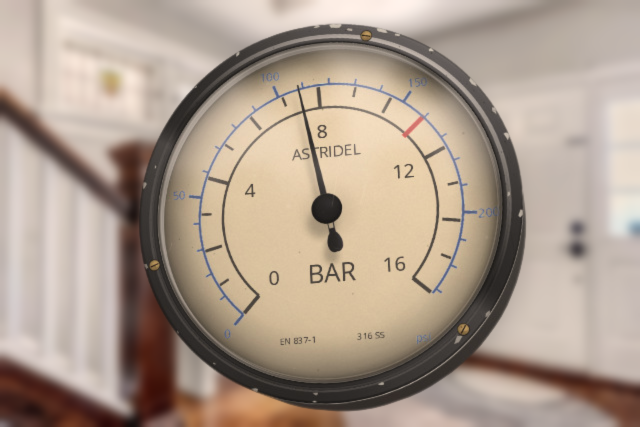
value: 7.5
